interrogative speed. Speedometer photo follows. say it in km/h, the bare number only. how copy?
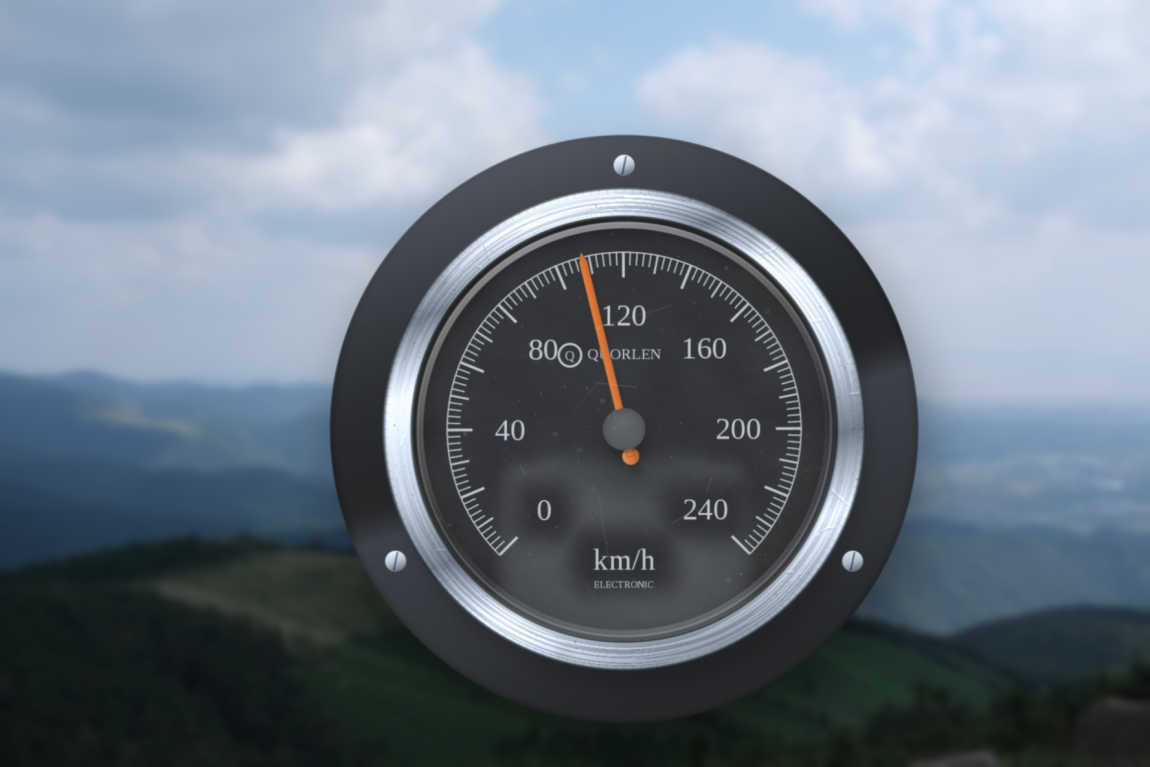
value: 108
